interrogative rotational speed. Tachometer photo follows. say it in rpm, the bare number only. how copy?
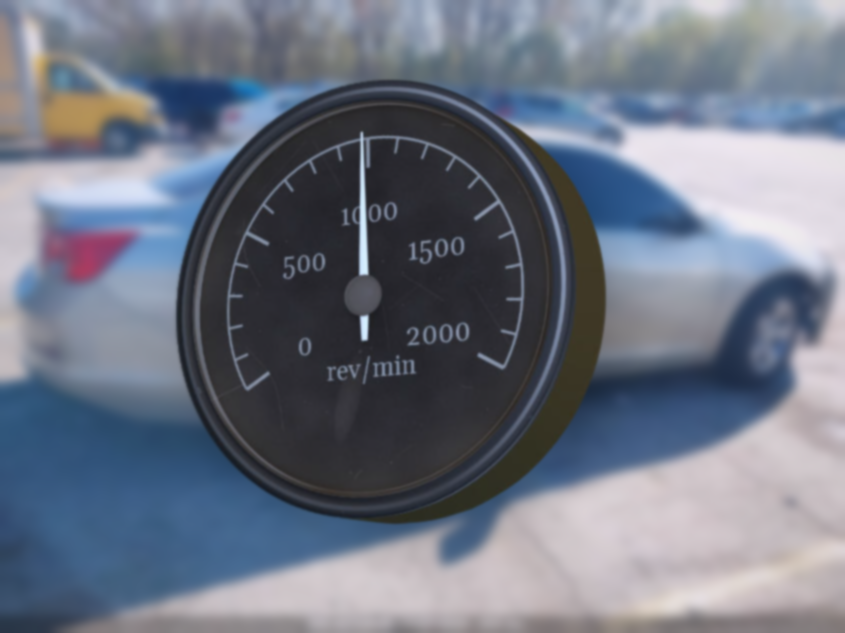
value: 1000
